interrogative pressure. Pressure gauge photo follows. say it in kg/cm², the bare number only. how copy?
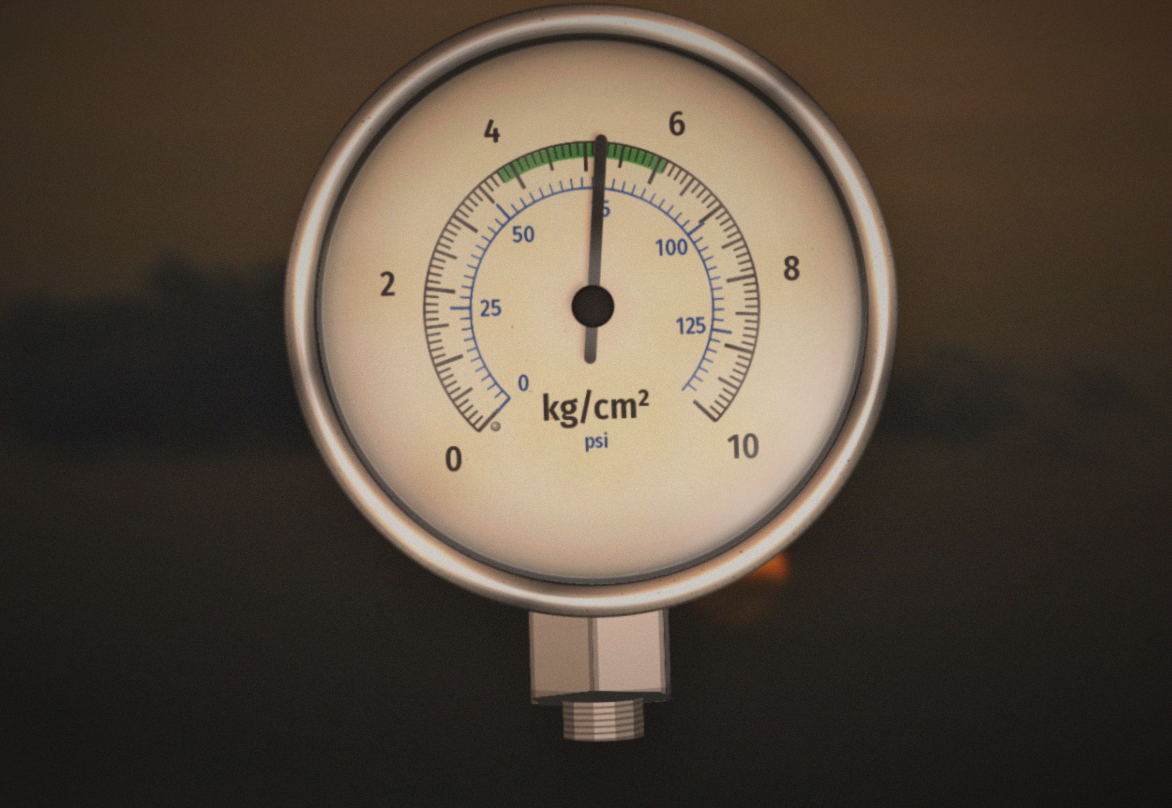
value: 5.2
